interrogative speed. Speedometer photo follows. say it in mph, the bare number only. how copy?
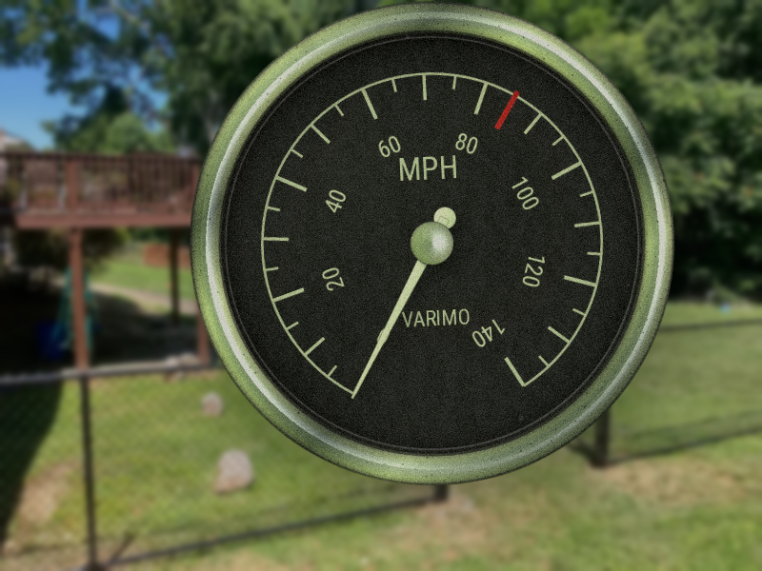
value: 0
